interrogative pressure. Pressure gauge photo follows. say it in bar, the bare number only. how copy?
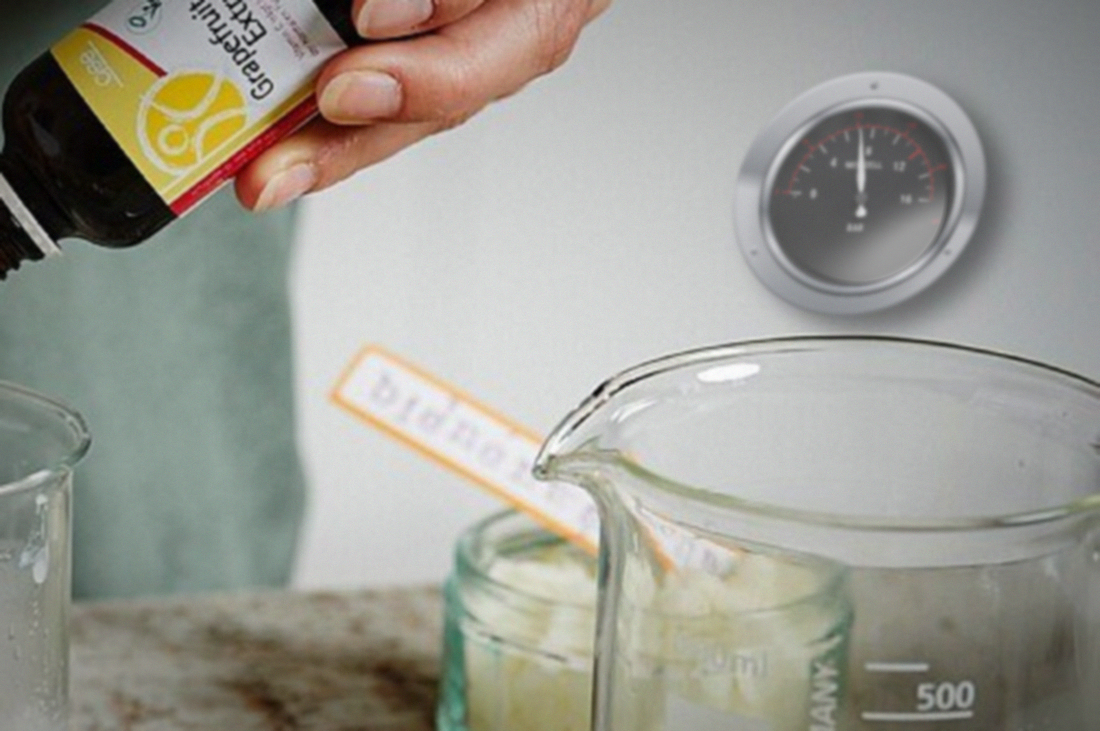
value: 7
